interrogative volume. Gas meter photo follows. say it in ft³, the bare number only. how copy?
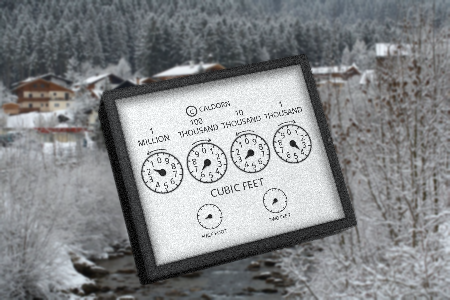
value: 163400
